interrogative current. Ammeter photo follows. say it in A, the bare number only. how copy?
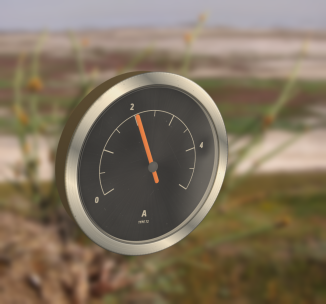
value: 2
